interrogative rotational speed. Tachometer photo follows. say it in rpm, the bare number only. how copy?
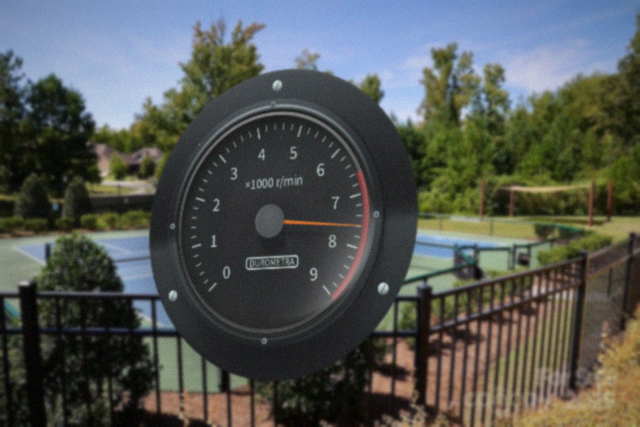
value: 7600
